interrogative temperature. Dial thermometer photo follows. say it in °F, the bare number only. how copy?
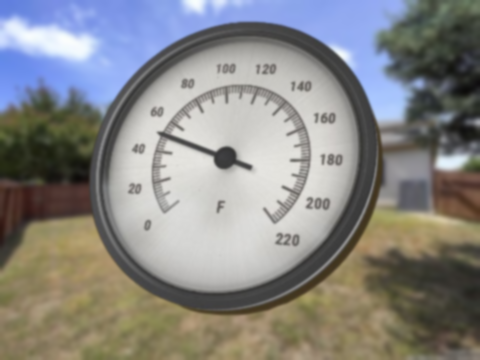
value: 50
